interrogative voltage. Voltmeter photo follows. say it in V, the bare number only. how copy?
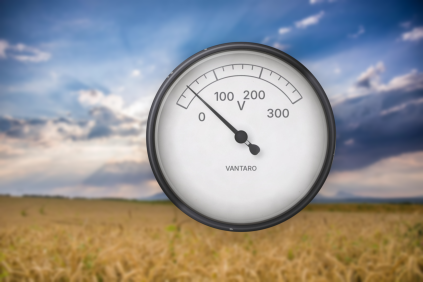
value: 40
